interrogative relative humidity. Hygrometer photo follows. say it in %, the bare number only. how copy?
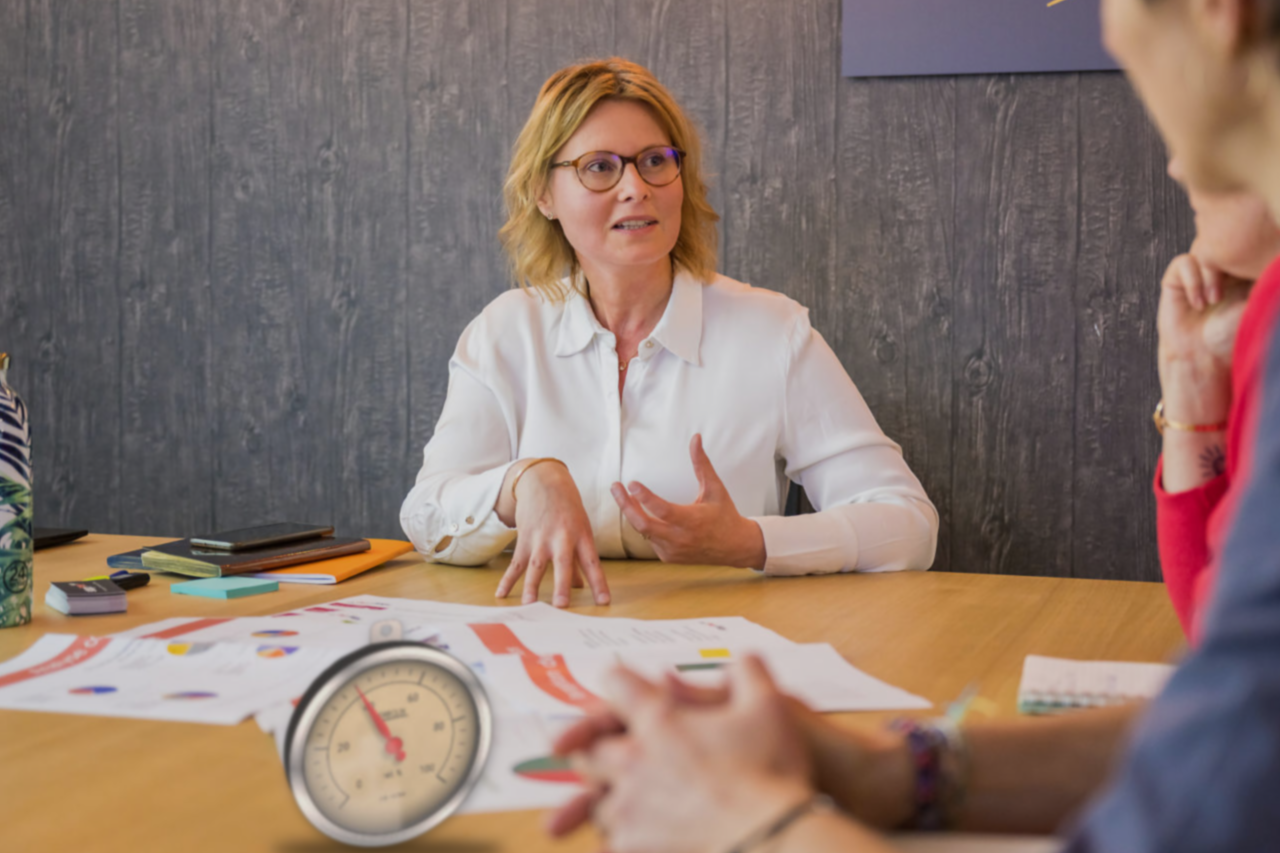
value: 40
